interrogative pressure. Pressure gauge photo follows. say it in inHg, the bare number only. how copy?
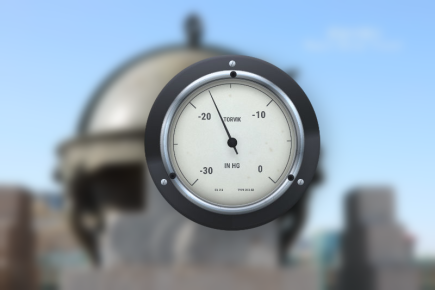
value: -17.5
